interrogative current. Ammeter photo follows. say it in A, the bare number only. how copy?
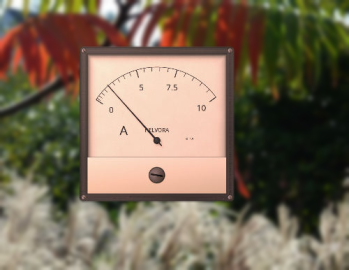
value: 2.5
